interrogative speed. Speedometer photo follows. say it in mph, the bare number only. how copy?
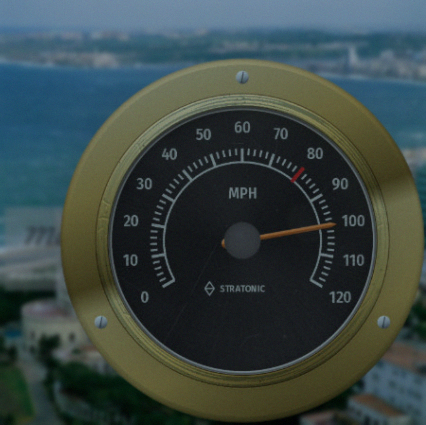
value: 100
